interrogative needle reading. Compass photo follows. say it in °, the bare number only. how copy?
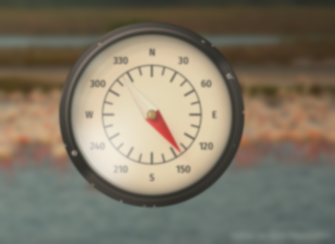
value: 142.5
